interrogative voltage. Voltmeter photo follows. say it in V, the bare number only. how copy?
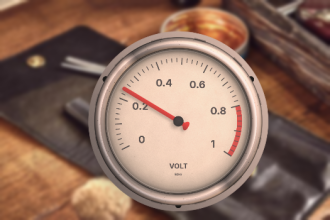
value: 0.24
